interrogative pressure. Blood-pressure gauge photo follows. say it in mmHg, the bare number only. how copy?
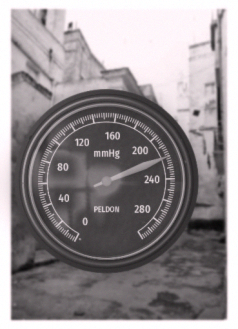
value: 220
